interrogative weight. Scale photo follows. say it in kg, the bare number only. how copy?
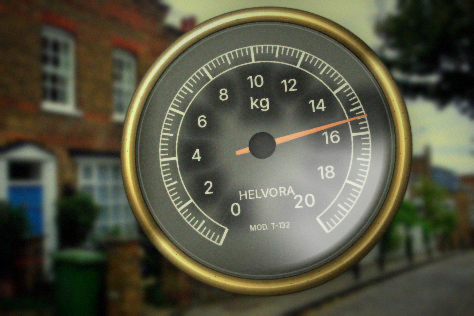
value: 15.4
